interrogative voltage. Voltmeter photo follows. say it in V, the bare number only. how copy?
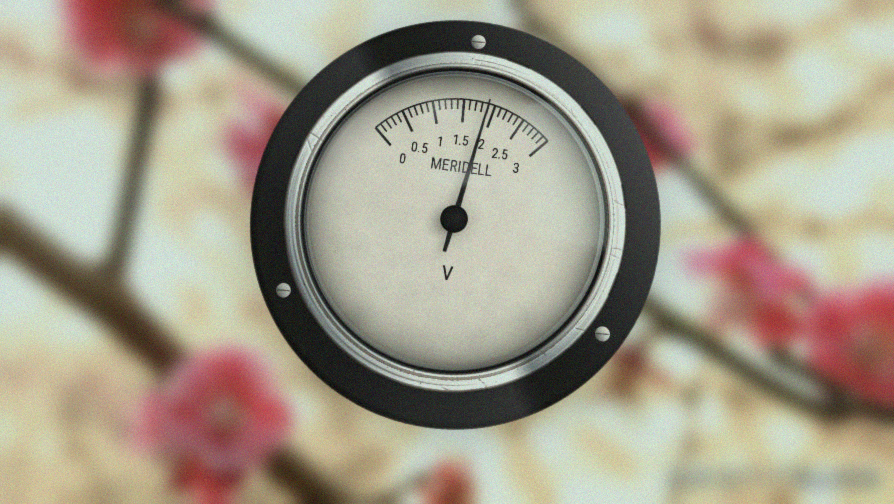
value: 1.9
